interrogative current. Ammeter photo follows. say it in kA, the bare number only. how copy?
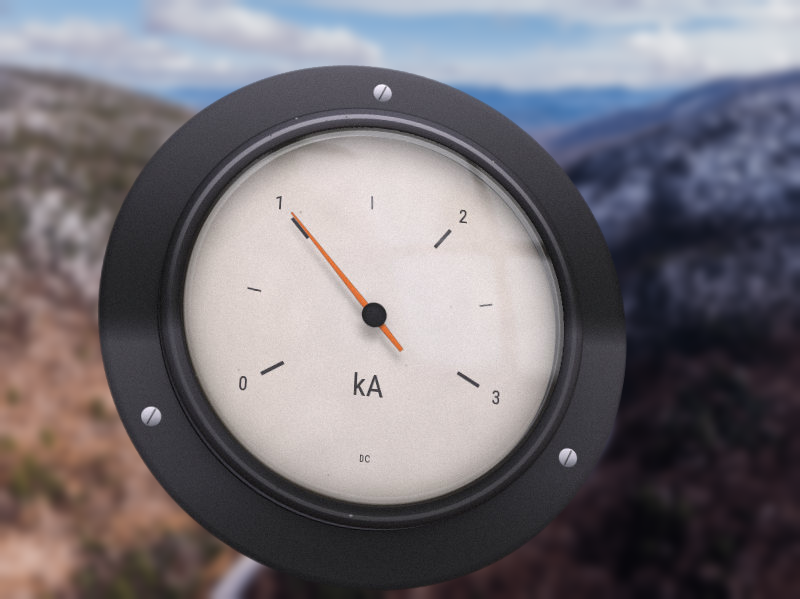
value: 1
